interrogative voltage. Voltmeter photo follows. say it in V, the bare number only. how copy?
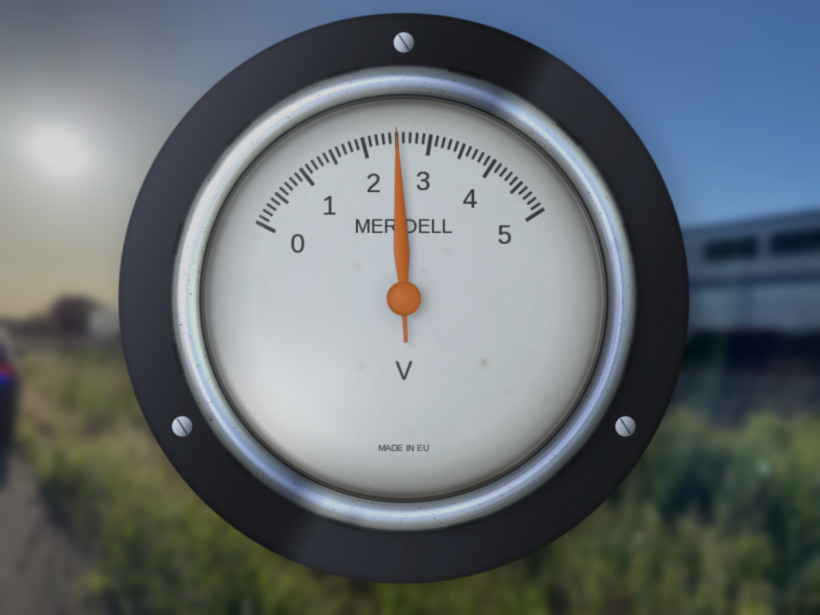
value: 2.5
